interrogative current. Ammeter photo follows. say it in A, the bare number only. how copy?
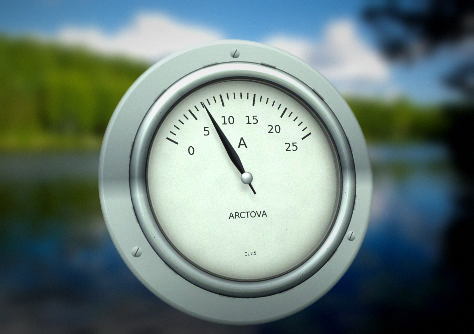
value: 7
